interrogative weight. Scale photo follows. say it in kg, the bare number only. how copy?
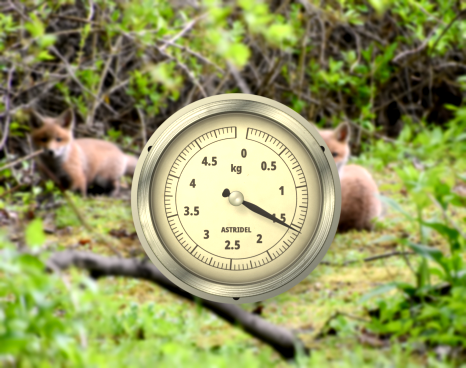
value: 1.55
